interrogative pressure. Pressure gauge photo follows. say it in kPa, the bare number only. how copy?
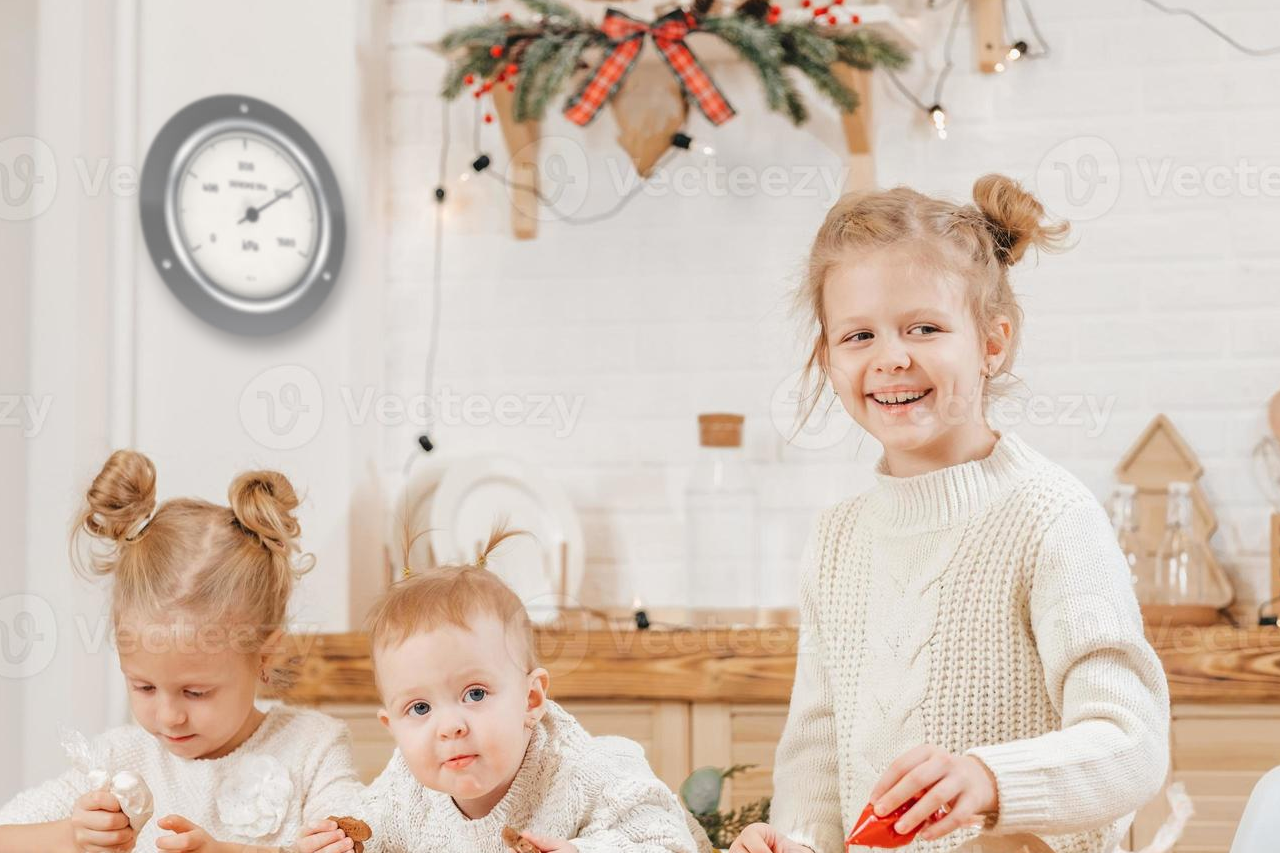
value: 1200
